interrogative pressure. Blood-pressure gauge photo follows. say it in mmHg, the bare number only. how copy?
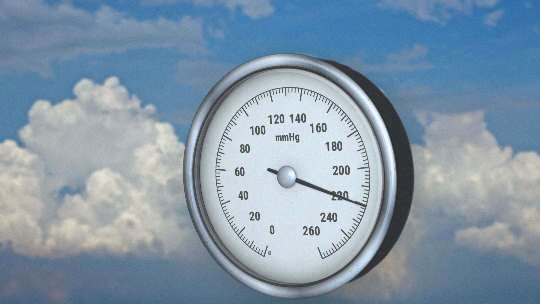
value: 220
